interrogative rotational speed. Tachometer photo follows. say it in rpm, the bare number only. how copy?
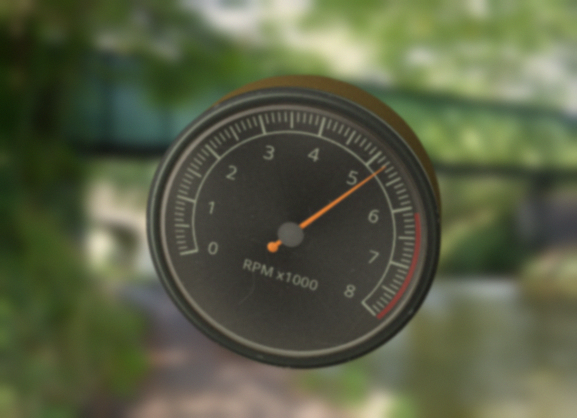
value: 5200
